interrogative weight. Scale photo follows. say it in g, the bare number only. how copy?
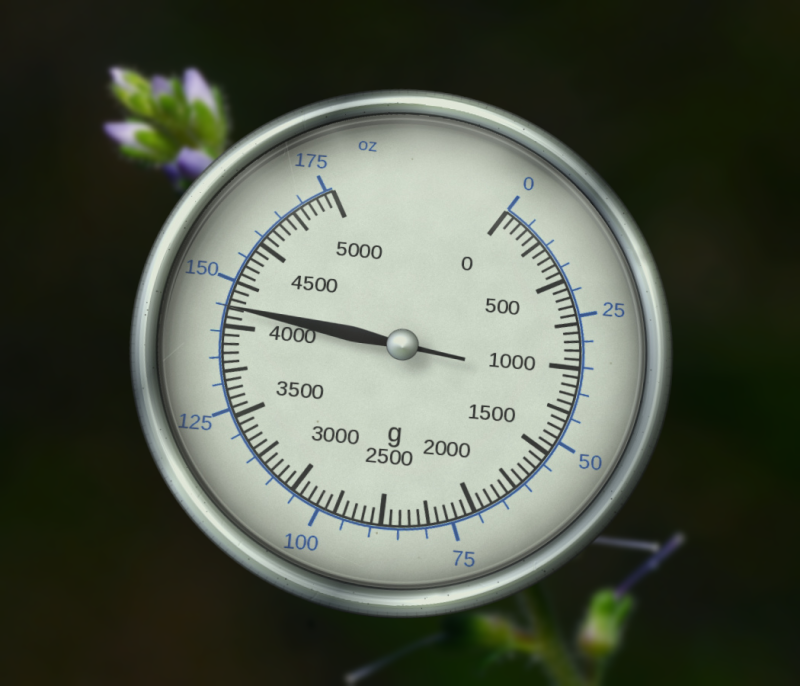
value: 4100
